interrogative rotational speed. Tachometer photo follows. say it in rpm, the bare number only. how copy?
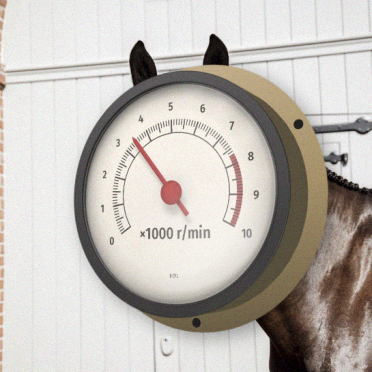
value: 3500
